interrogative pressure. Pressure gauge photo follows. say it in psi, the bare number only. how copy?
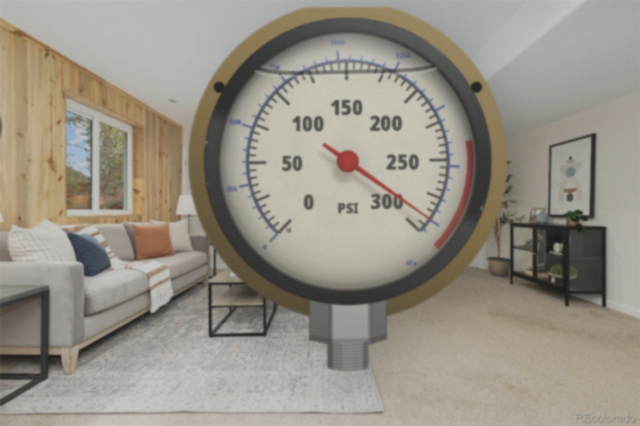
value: 290
